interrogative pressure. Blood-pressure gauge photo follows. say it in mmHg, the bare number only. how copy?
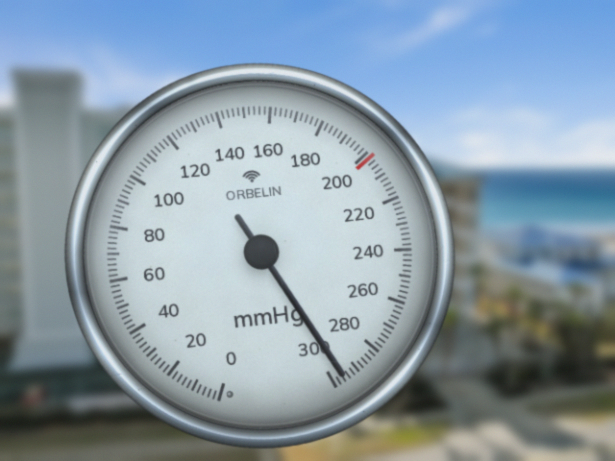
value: 296
